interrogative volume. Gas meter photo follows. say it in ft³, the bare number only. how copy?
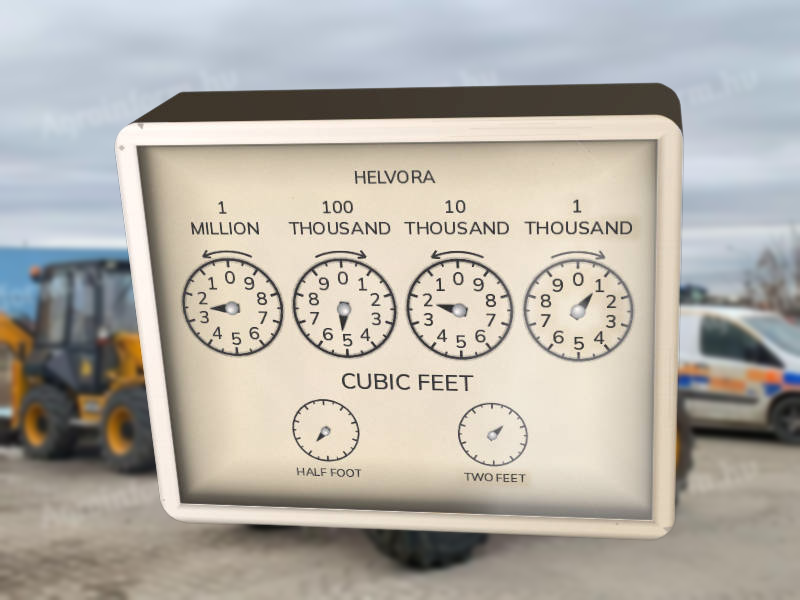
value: 252100
